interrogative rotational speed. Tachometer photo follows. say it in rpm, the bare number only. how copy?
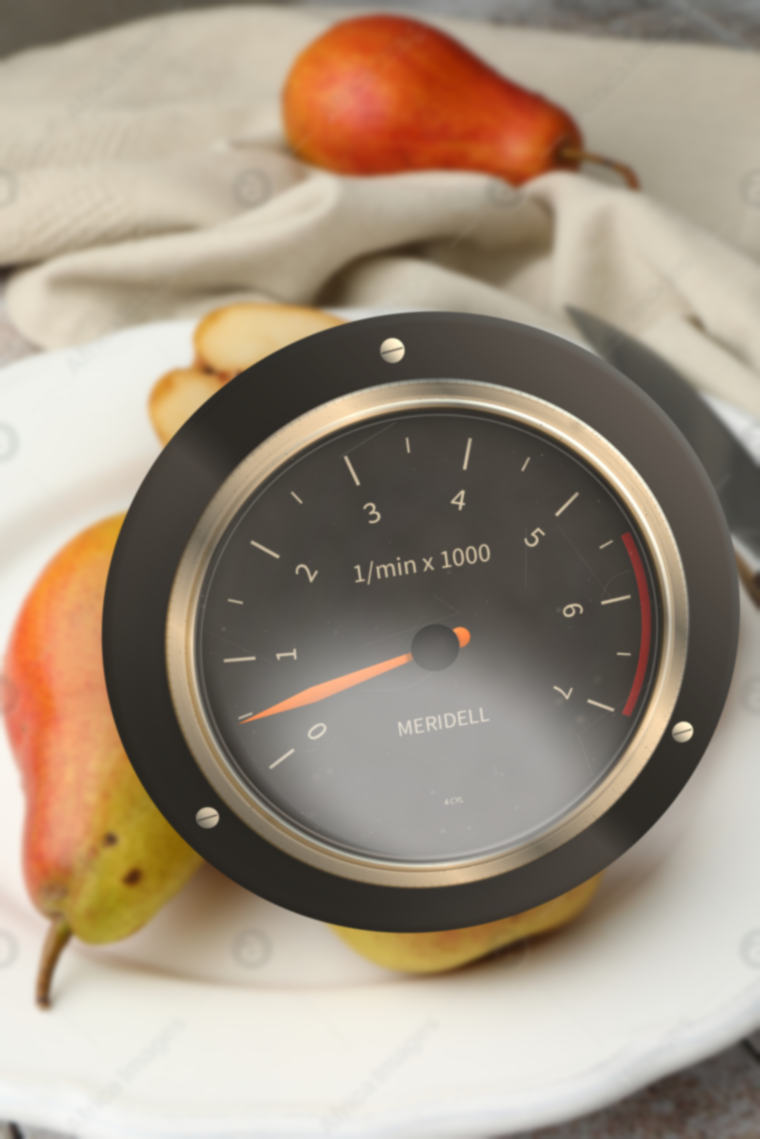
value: 500
